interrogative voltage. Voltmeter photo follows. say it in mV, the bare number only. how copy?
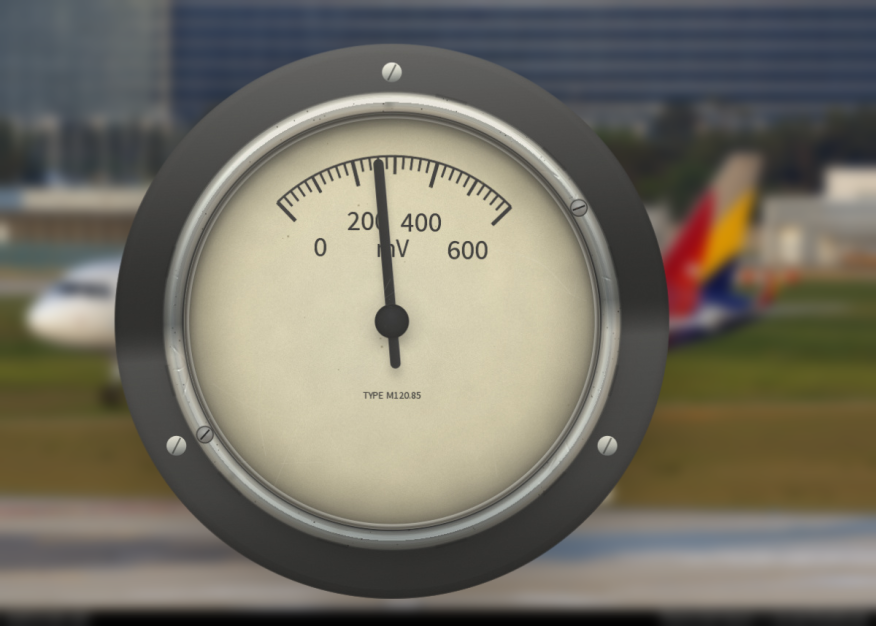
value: 260
